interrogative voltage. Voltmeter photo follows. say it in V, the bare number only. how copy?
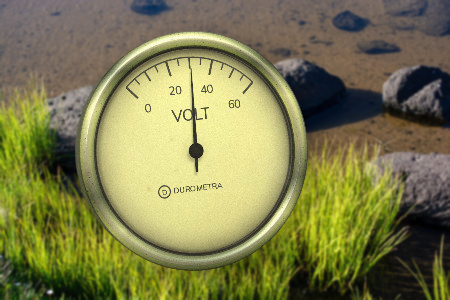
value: 30
